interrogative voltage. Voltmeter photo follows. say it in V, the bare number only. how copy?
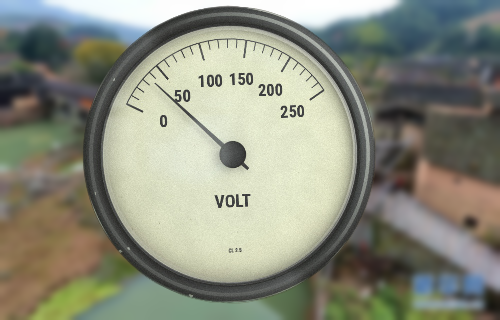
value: 35
